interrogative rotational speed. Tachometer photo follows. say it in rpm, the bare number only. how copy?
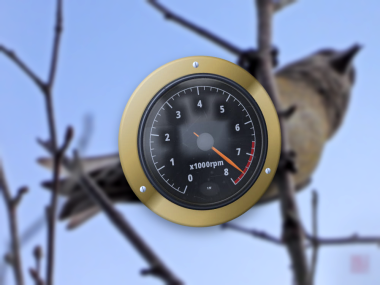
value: 7600
